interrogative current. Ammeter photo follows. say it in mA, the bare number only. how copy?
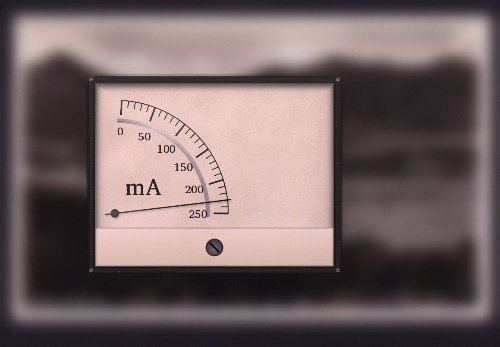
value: 230
